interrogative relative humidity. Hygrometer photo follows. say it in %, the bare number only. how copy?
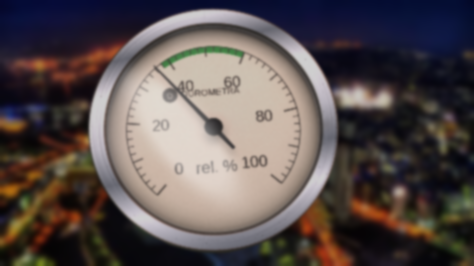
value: 36
